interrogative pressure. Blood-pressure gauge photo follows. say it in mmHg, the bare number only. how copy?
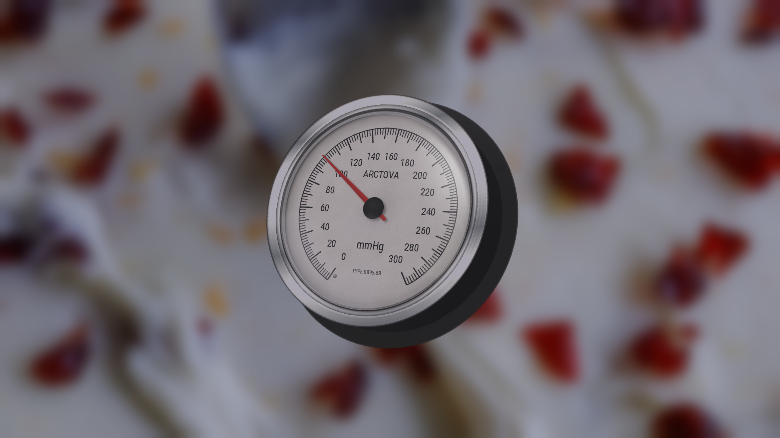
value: 100
